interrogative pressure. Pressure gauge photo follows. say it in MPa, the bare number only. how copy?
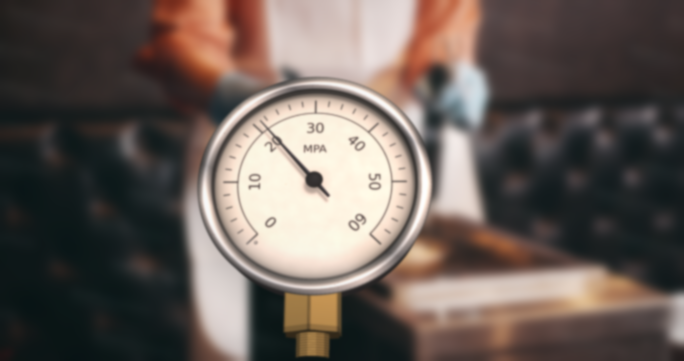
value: 21
